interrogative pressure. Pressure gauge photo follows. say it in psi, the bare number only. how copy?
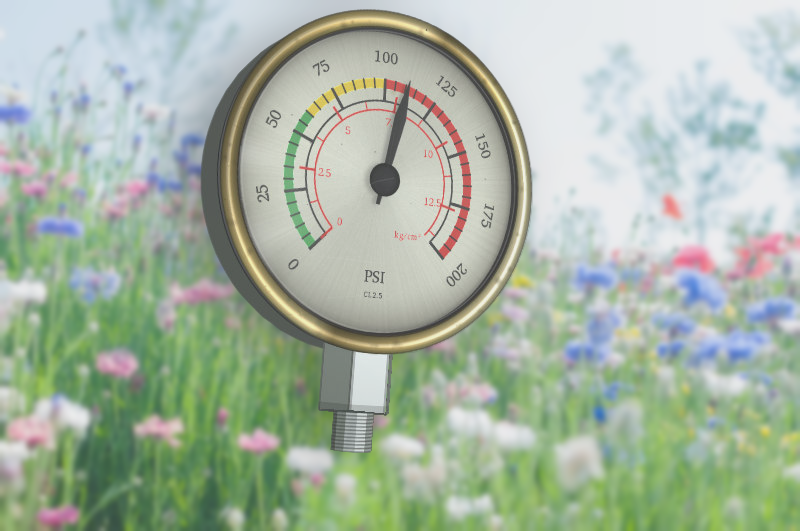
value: 110
